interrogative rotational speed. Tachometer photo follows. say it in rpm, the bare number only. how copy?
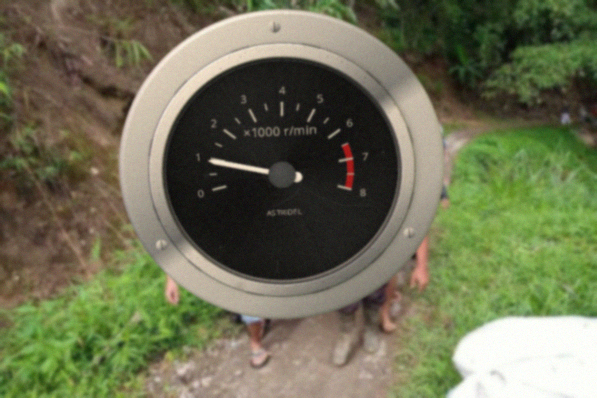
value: 1000
